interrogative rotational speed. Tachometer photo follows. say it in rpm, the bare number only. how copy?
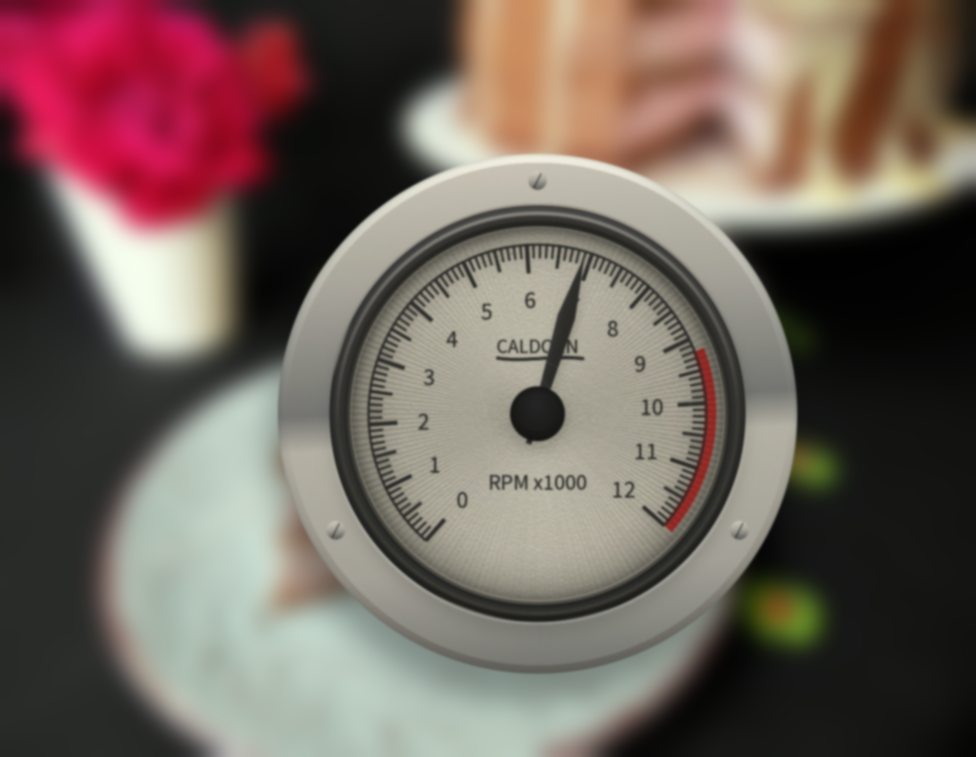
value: 6900
